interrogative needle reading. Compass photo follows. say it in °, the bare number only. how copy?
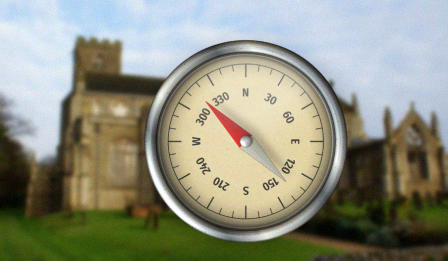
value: 315
